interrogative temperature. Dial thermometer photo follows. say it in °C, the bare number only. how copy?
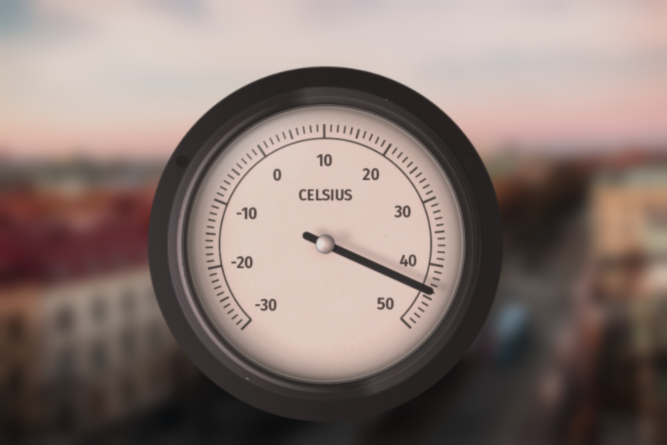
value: 44
